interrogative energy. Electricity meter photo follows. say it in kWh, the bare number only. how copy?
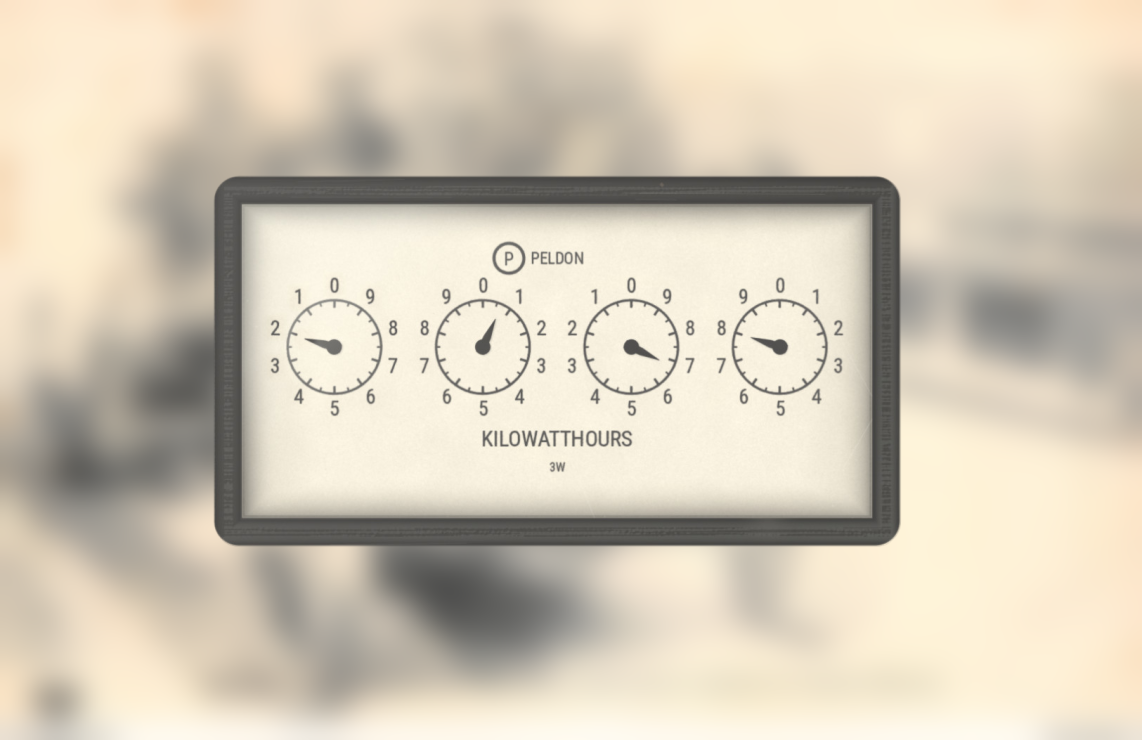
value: 2068
